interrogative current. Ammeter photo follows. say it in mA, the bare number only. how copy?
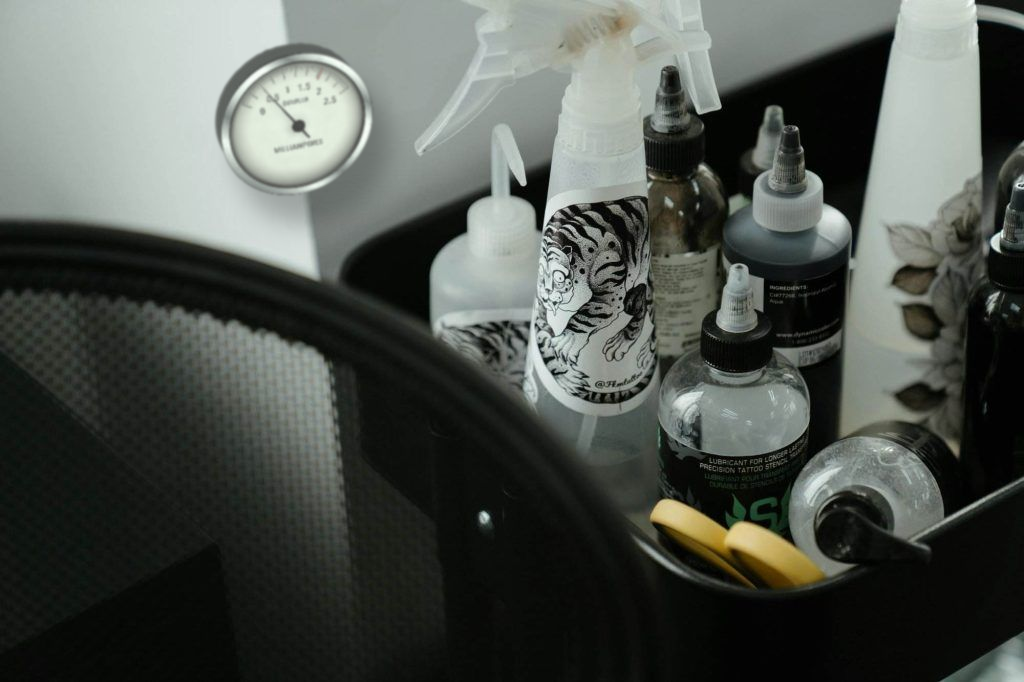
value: 0.5
